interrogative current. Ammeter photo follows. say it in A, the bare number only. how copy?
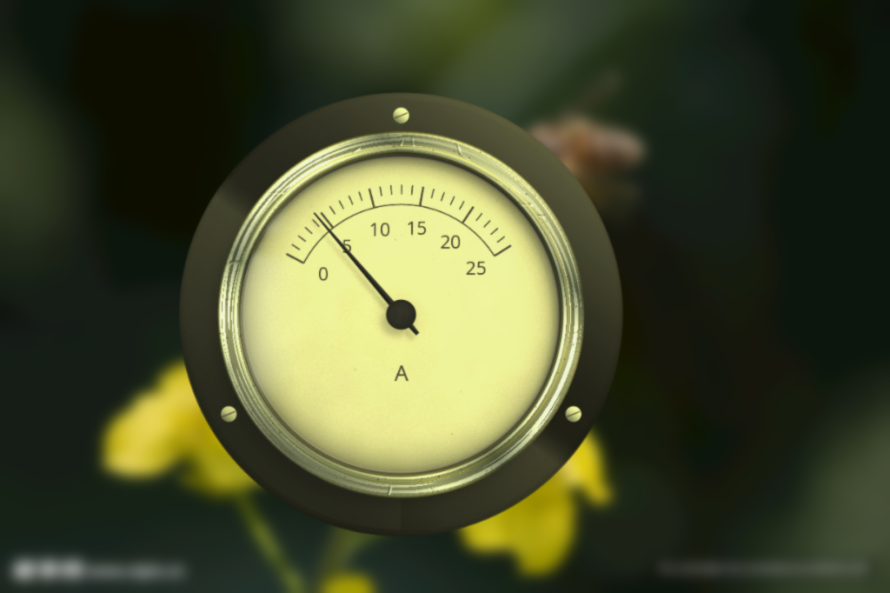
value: 4.5
